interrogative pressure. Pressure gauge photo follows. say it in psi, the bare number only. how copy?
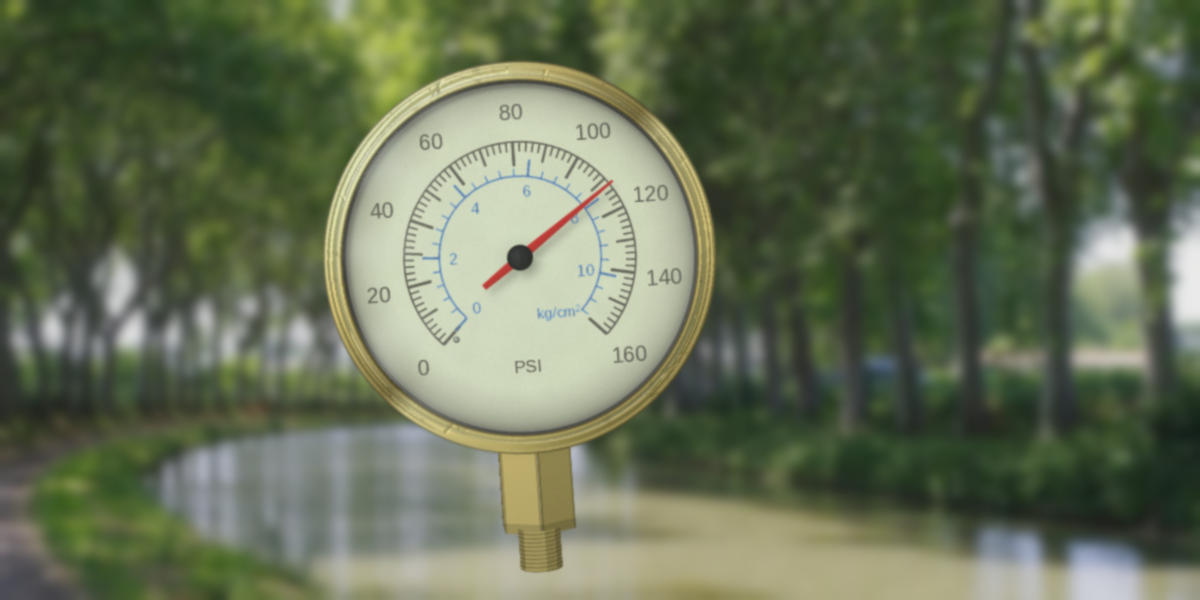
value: 112
